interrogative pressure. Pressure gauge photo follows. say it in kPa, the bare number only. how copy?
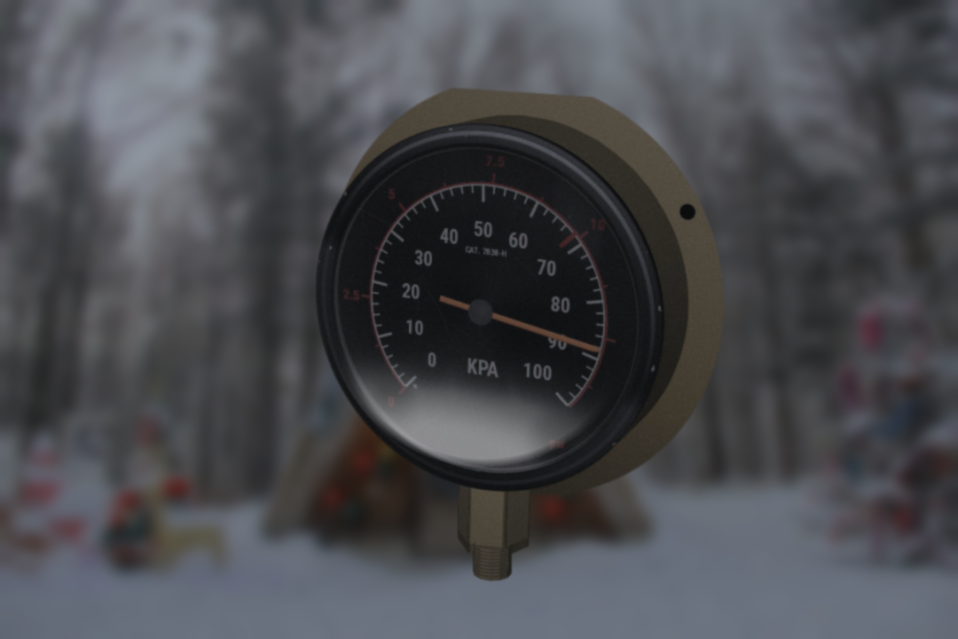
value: 88
